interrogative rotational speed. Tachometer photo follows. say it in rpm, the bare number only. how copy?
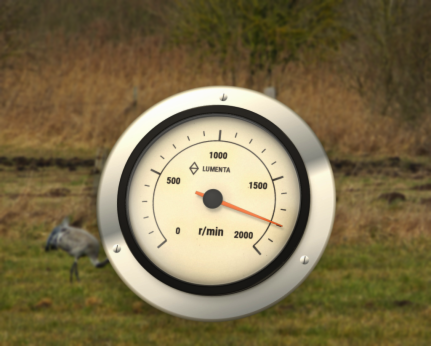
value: 1800
